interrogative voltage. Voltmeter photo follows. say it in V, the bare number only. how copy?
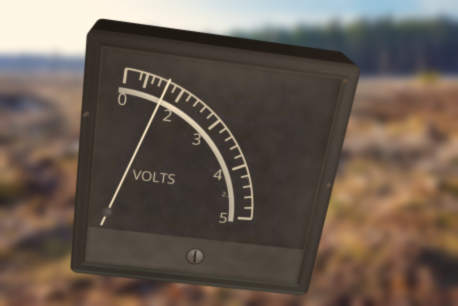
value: 1.6
